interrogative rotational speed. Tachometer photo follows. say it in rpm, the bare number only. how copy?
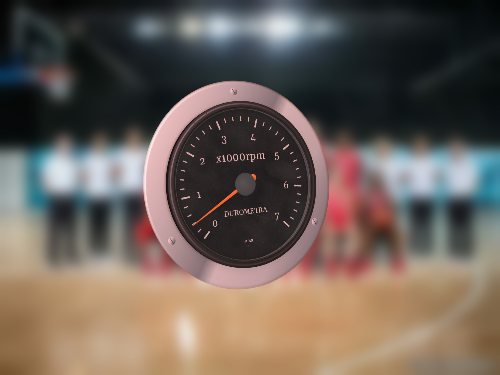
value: 400
